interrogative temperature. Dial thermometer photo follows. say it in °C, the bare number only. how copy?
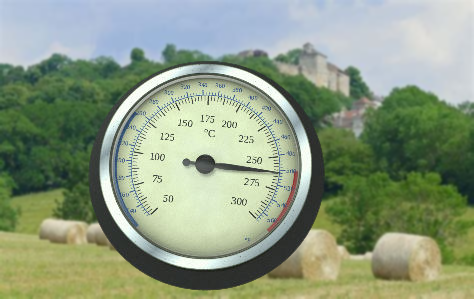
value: 262.5
